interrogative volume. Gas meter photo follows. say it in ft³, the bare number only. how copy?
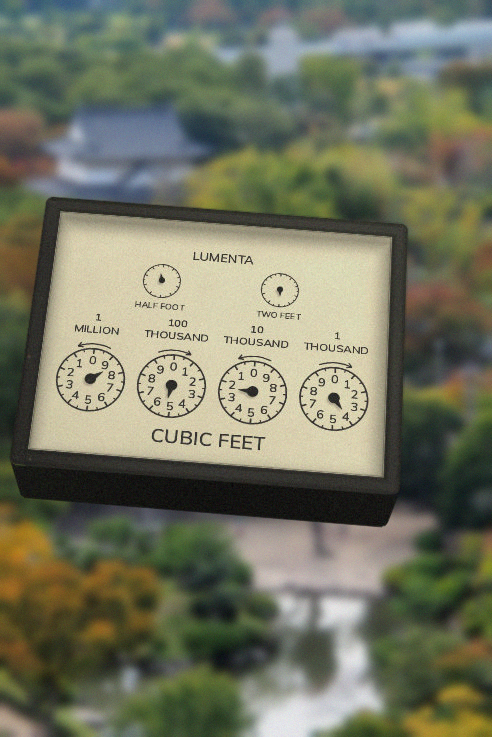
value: 852400
